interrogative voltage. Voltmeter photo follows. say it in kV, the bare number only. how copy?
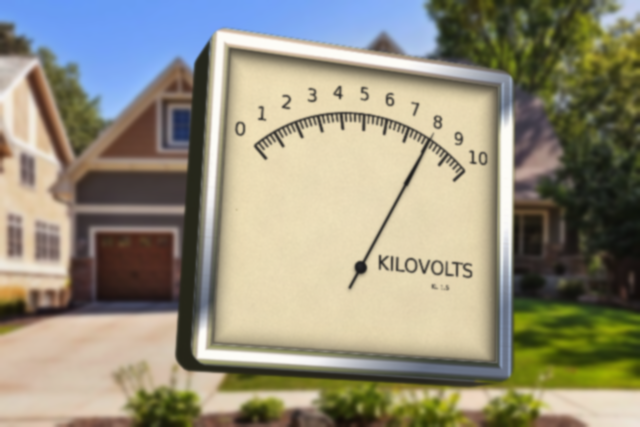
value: 8
